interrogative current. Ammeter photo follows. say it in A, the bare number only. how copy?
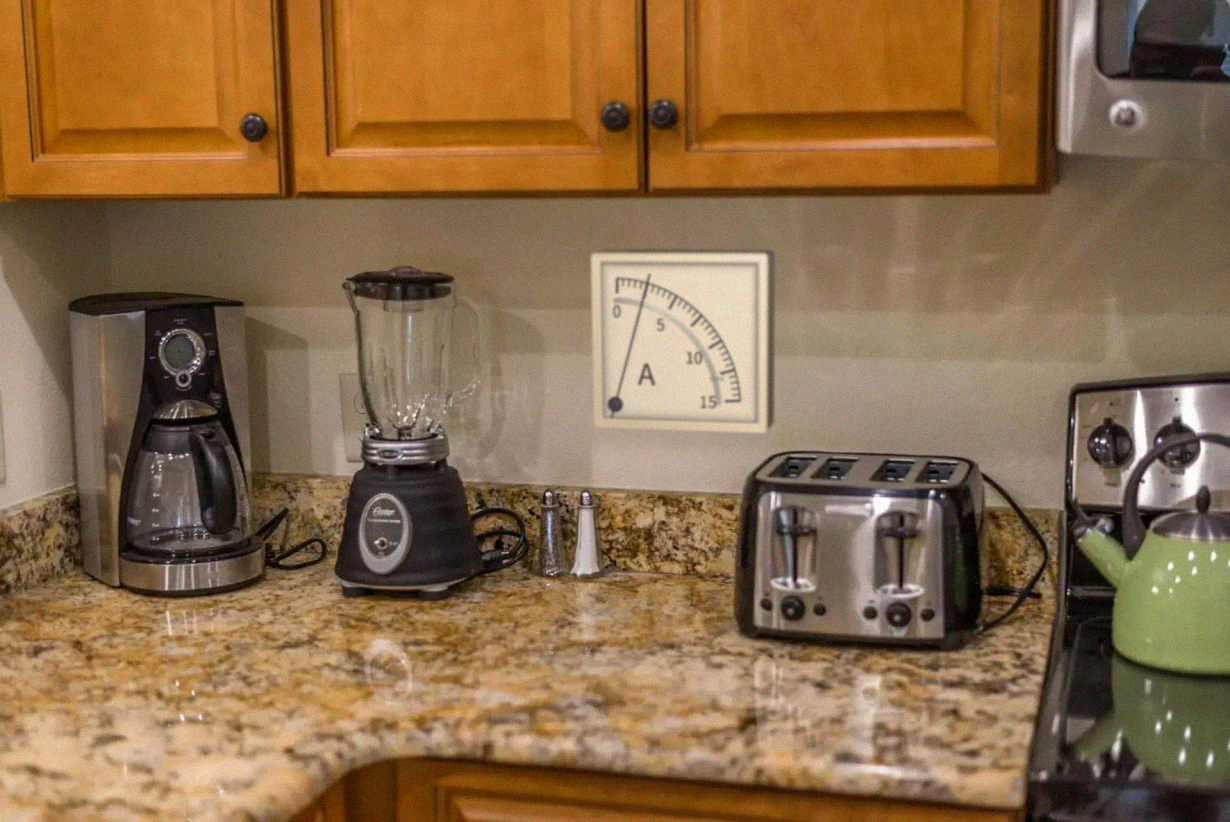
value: 2.5
